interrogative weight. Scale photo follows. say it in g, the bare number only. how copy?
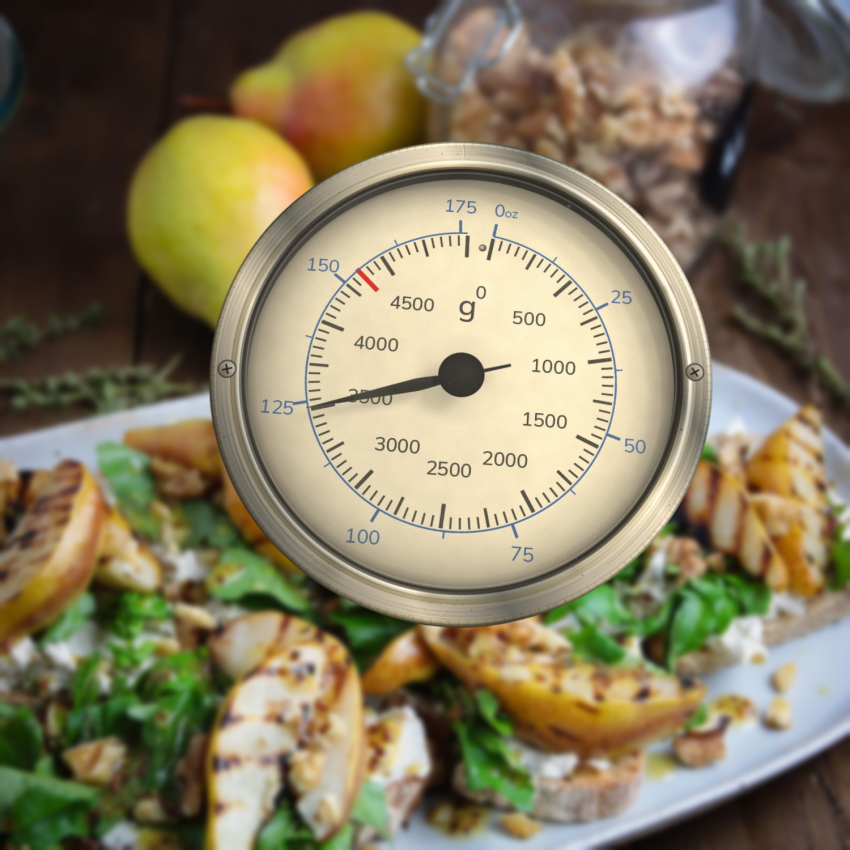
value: 3500
